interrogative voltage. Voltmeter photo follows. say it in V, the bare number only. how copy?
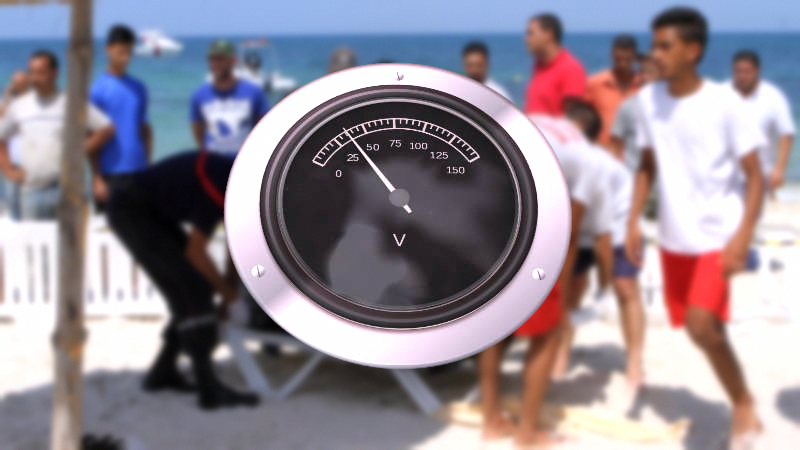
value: 35
